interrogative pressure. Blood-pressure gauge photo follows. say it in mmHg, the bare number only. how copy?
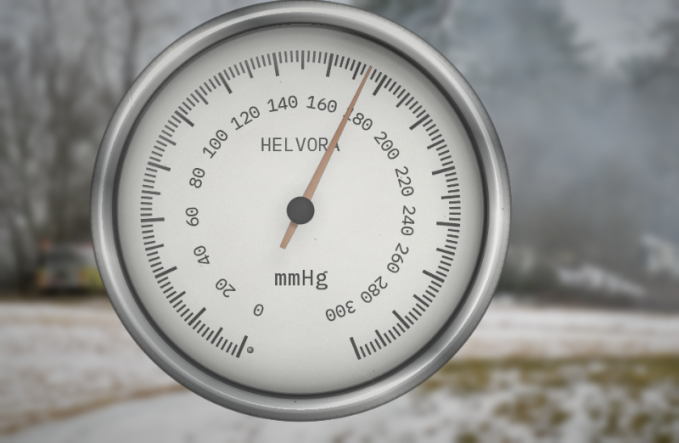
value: 174
